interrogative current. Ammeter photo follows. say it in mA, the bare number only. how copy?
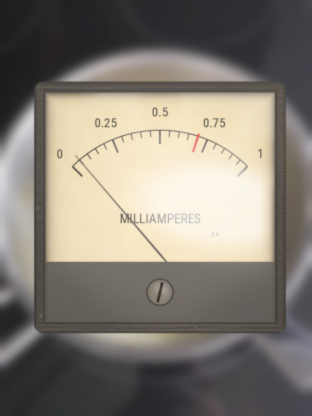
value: 0.05
